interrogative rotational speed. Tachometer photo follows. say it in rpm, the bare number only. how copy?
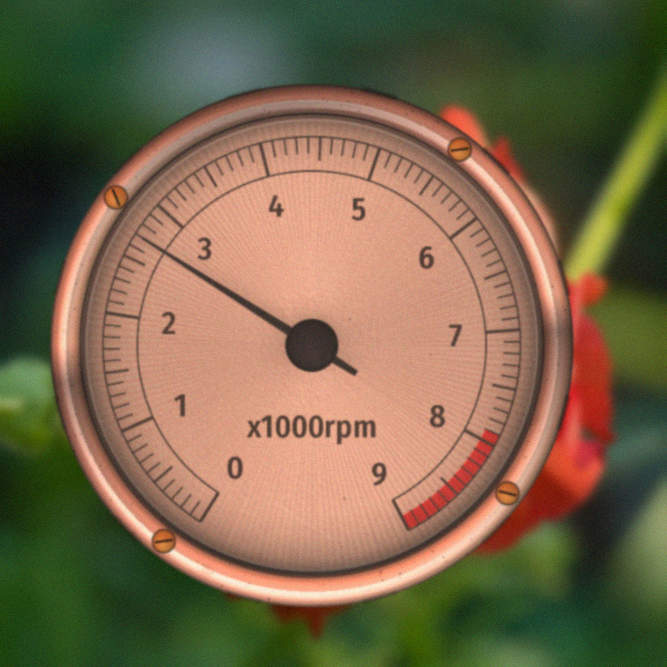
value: 2700
